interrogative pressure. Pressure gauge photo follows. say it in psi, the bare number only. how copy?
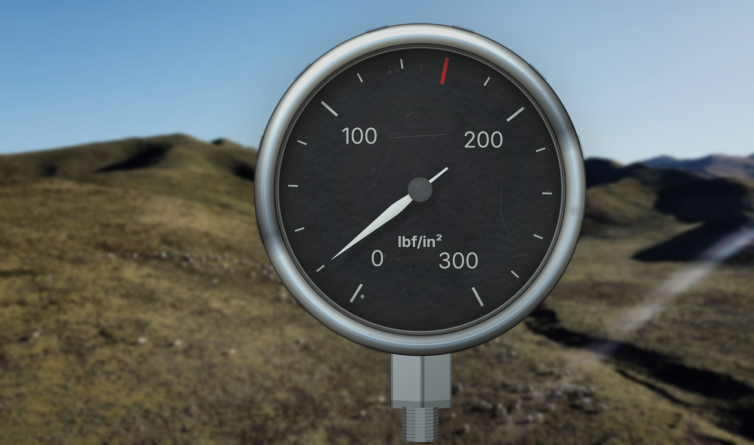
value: 20
